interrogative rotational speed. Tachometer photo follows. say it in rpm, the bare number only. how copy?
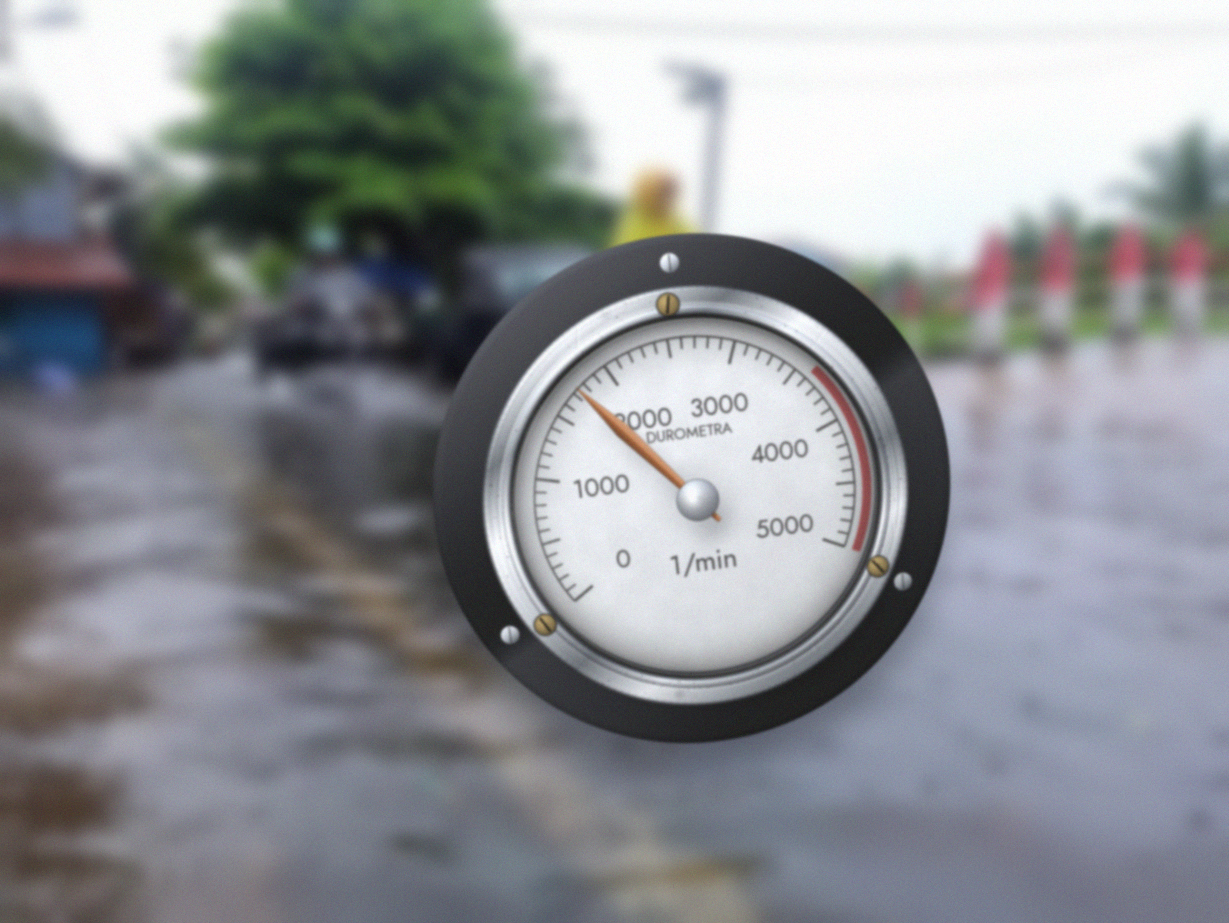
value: 1750
